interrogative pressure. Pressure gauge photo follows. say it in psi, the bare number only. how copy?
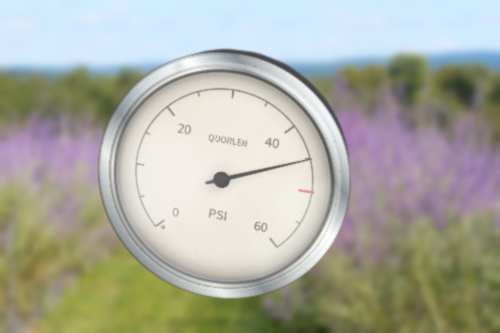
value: 45
